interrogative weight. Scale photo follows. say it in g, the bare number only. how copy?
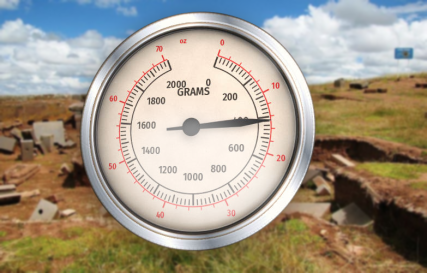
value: 420
